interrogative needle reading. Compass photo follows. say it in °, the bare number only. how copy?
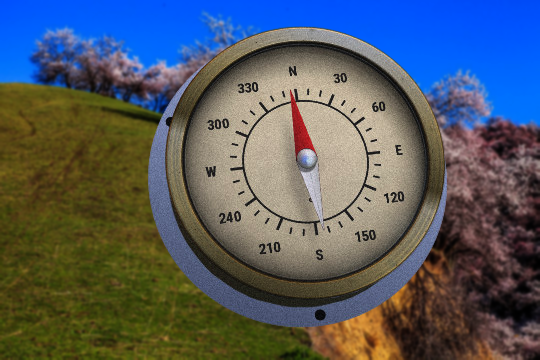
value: 355
